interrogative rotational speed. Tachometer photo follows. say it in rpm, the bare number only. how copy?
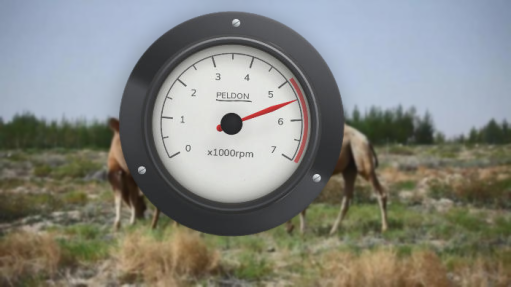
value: 5500
